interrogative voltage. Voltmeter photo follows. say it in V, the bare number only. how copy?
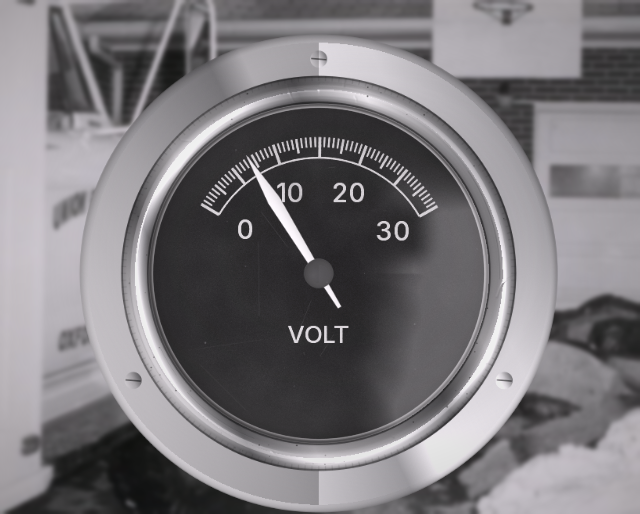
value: 7
